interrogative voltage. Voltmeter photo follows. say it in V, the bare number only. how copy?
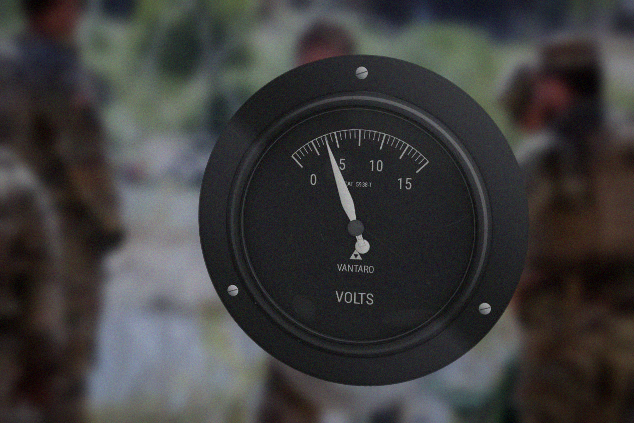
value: 4
